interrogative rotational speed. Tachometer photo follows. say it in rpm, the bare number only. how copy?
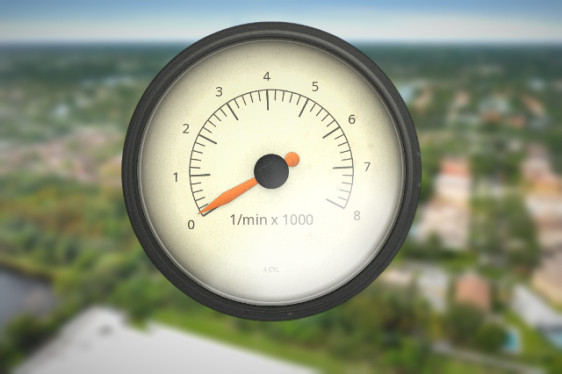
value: 100
